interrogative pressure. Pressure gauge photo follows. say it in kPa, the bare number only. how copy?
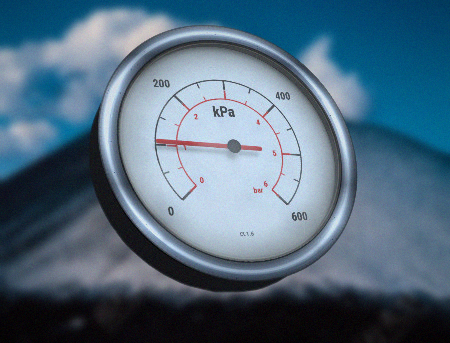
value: 100
